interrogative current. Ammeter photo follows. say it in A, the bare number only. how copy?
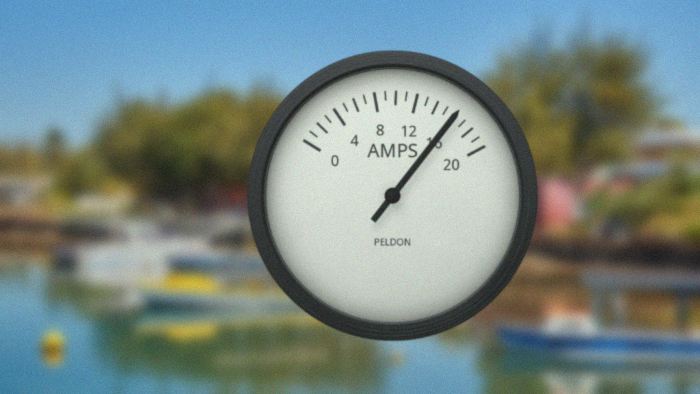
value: 16
